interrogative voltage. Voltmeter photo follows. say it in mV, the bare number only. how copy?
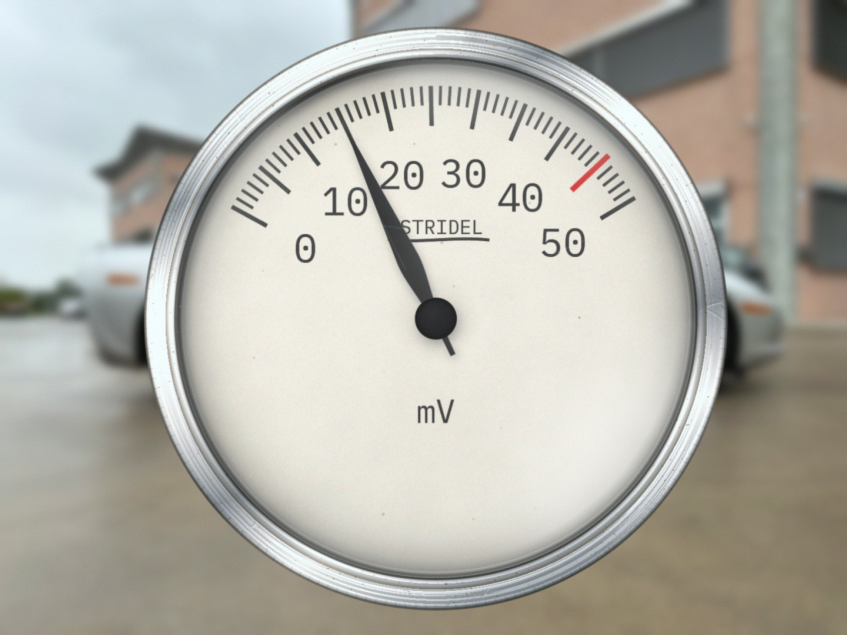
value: 15
